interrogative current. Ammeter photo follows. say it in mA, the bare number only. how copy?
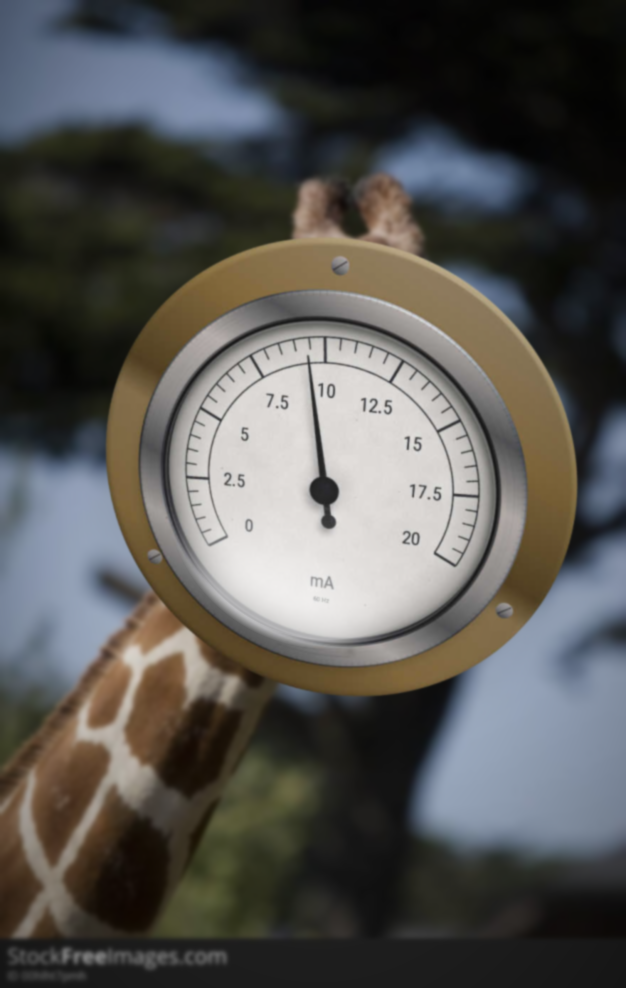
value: 9.5
